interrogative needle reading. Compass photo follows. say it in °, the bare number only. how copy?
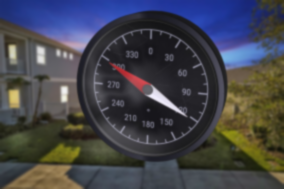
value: 300
